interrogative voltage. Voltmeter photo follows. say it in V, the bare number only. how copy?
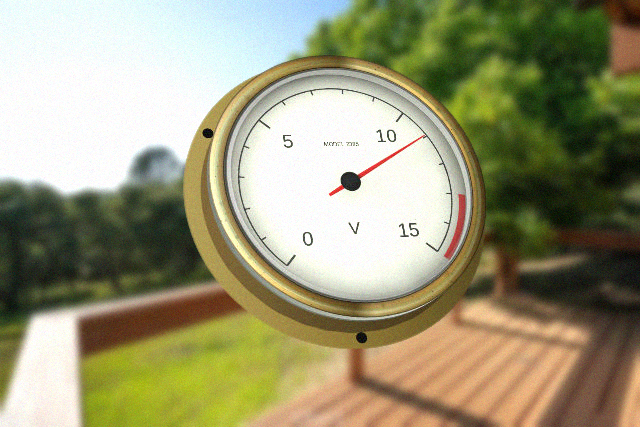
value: 11
